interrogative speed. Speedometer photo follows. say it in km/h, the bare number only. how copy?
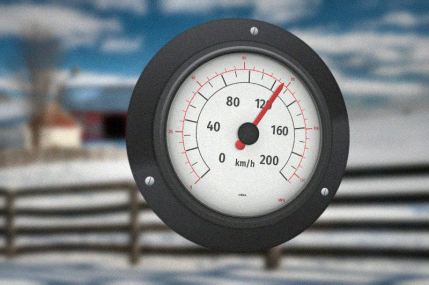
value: 125
